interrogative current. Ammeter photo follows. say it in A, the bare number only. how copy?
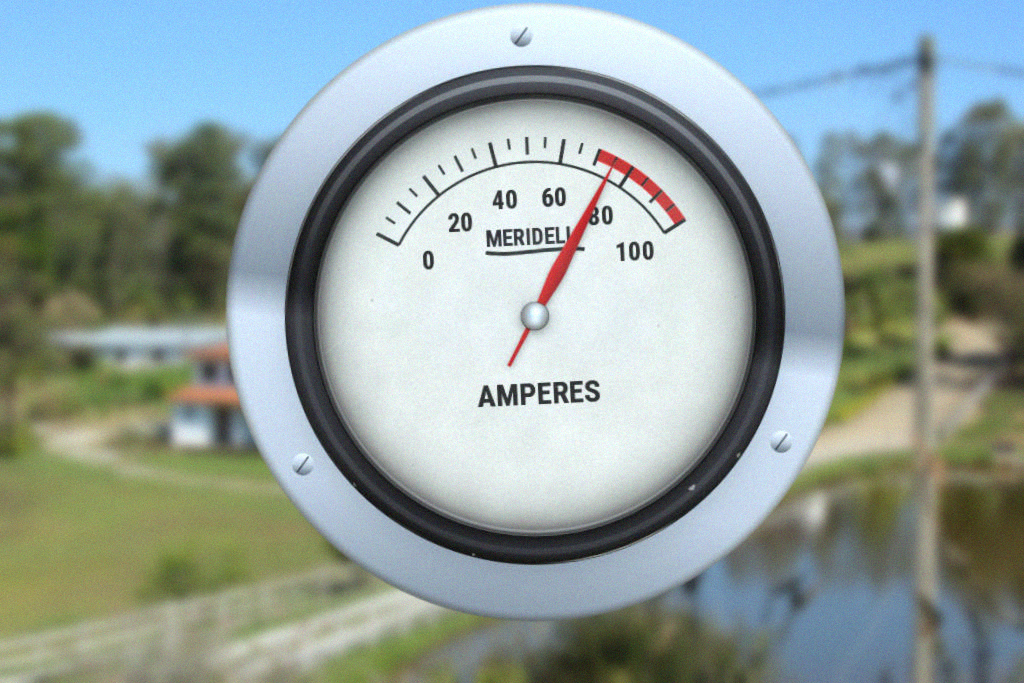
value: 75
